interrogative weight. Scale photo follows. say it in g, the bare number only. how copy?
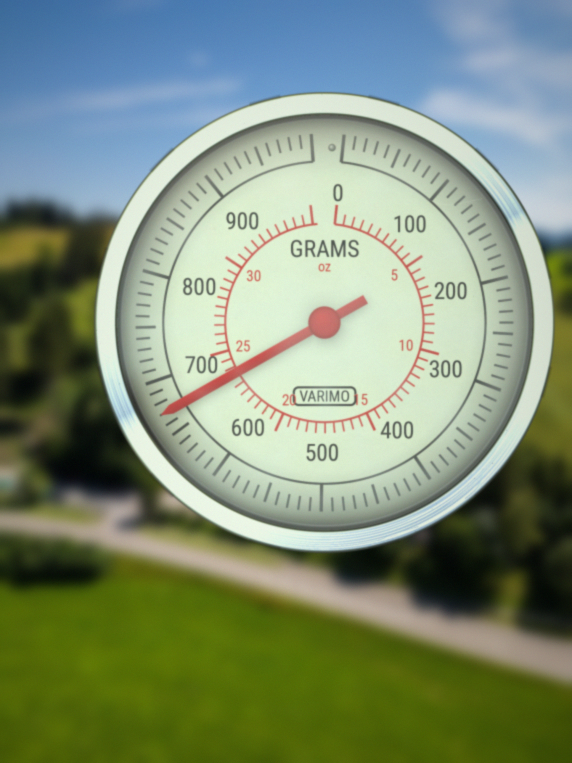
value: 670
